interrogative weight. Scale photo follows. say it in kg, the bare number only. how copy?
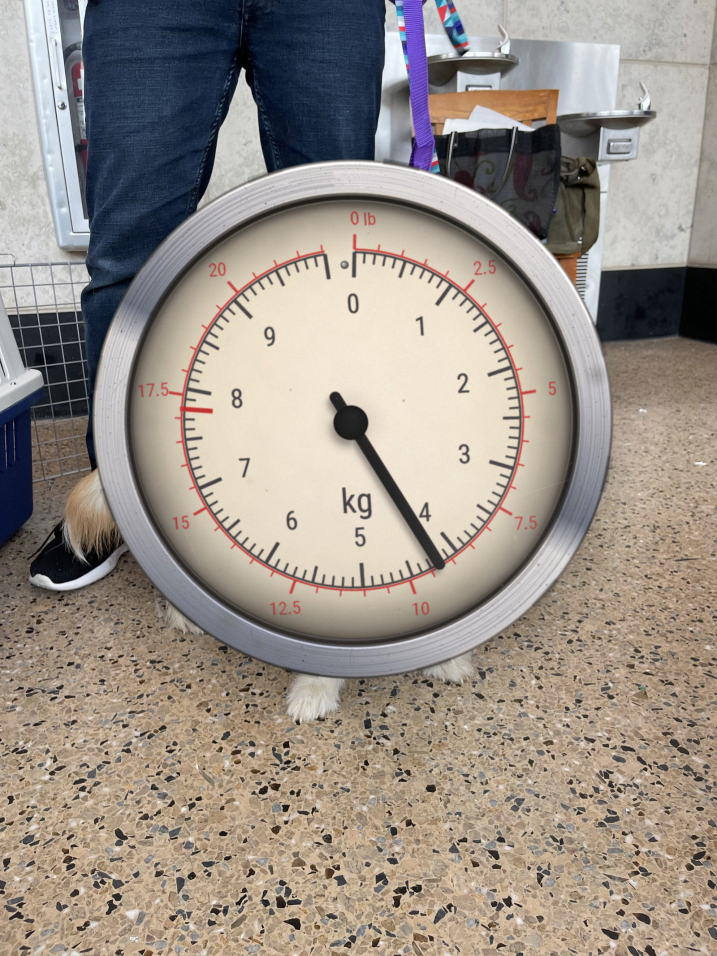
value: 4.2
